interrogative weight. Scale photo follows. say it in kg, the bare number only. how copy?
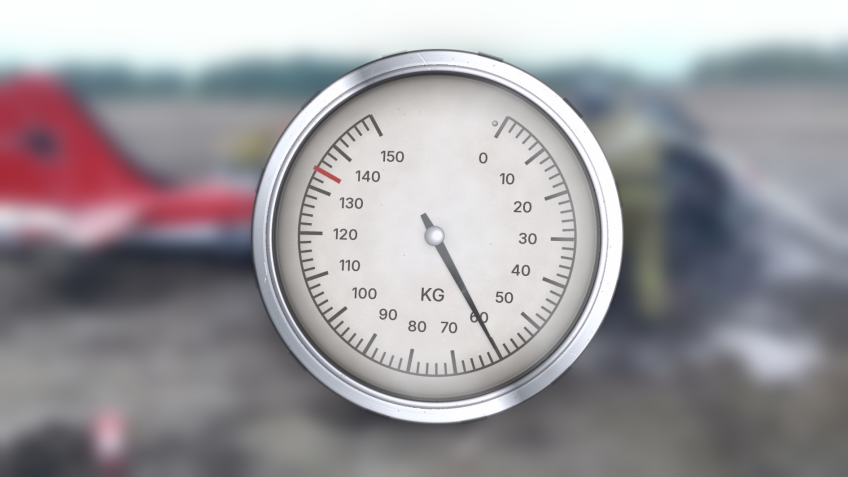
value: 60
